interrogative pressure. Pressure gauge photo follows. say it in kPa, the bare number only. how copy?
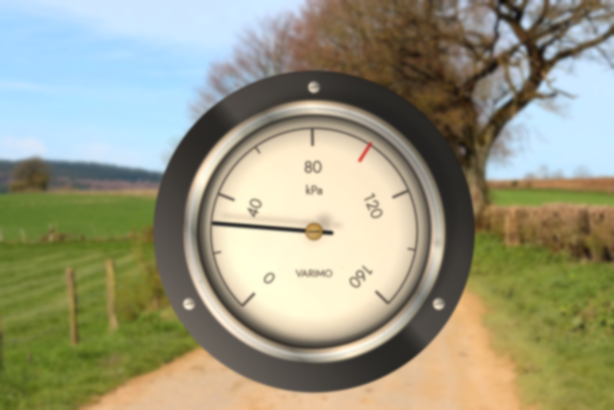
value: 30
